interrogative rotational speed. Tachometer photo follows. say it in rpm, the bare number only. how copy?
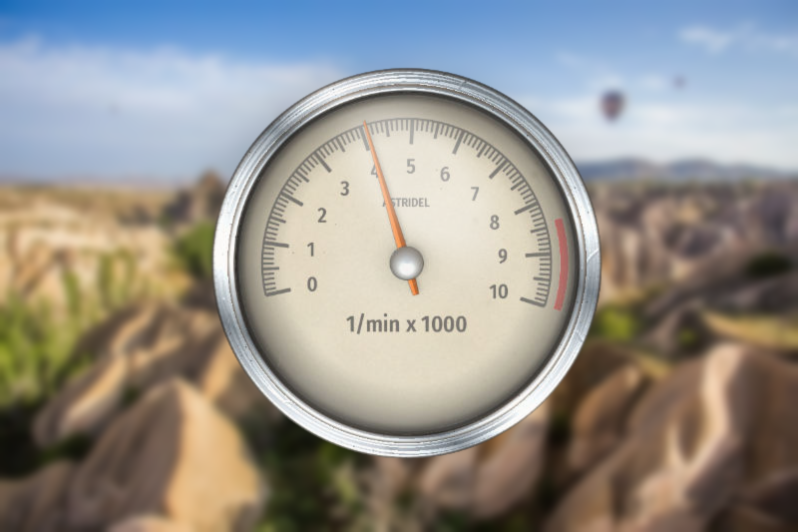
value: 4100
